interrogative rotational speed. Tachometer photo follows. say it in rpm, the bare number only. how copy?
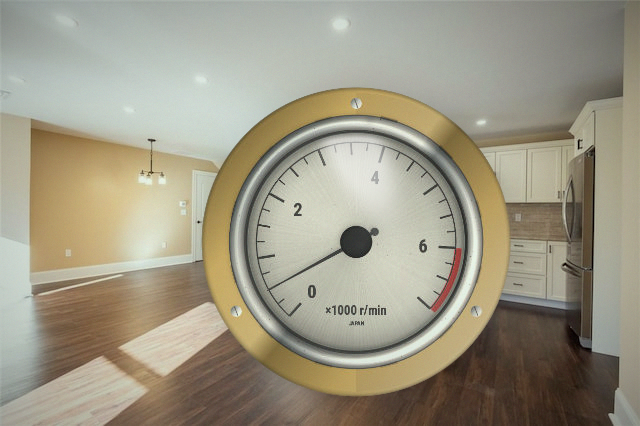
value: 500
